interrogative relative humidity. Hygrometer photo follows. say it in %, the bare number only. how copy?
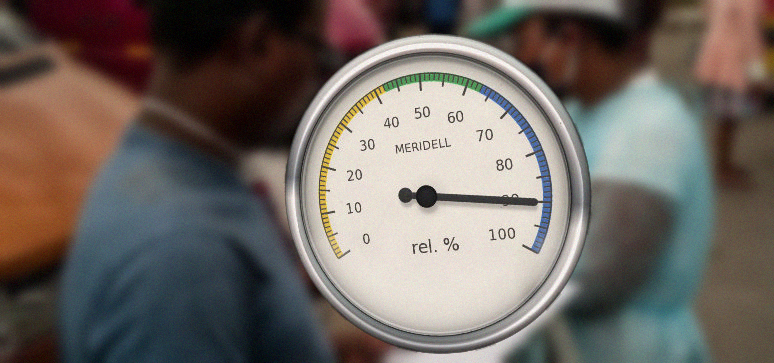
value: 90
